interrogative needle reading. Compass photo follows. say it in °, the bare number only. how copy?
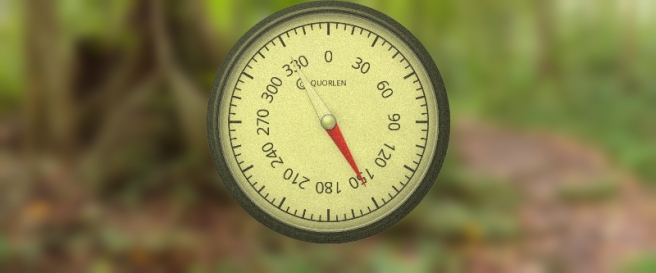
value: 150
